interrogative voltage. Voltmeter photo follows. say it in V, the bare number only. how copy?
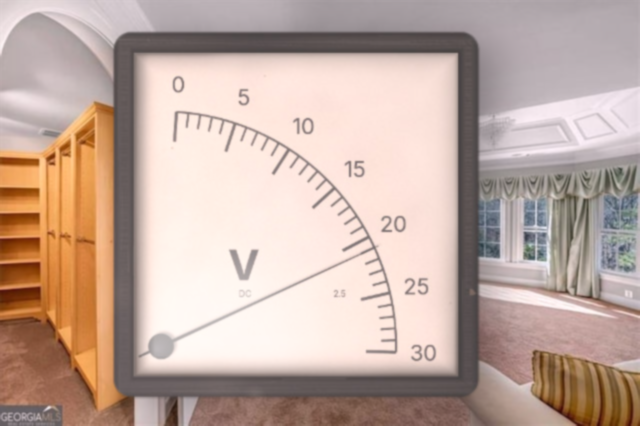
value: 21
